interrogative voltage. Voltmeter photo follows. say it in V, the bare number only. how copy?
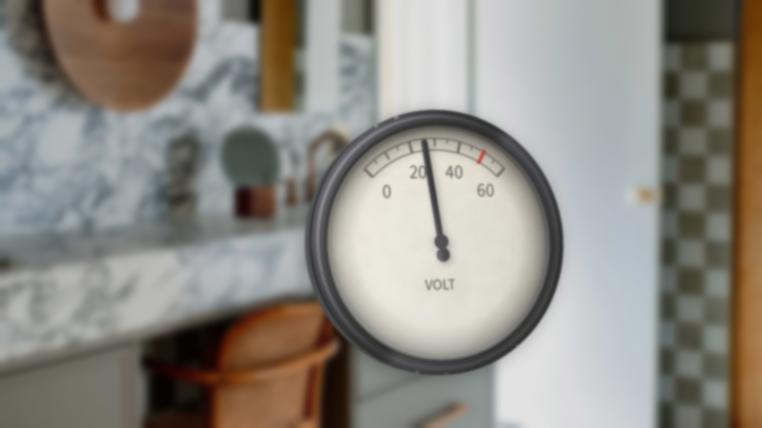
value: 25
